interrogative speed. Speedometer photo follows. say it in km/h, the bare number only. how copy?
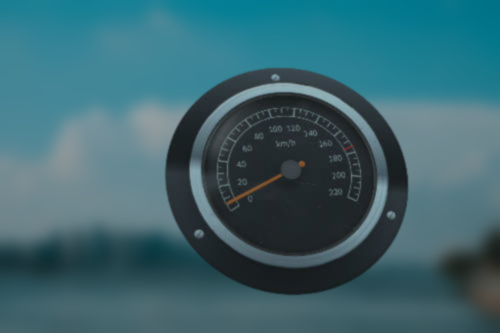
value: 5
